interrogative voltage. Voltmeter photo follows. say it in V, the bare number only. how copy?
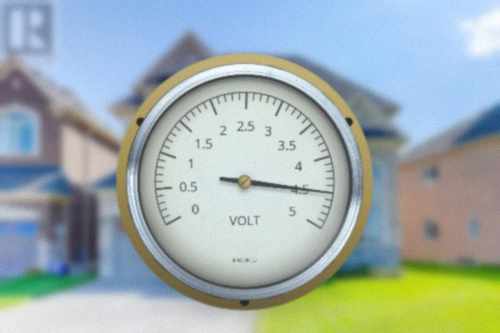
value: 4.5
